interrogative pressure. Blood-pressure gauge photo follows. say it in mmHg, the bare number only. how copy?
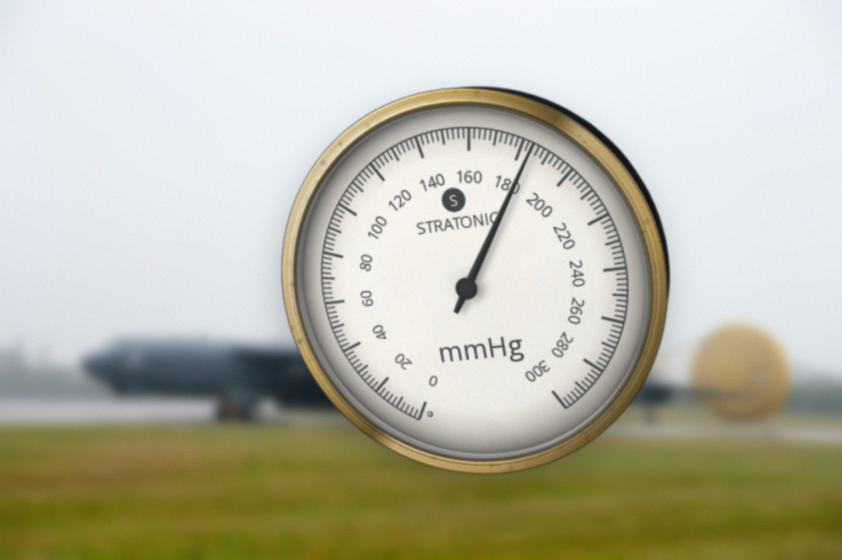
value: 184
